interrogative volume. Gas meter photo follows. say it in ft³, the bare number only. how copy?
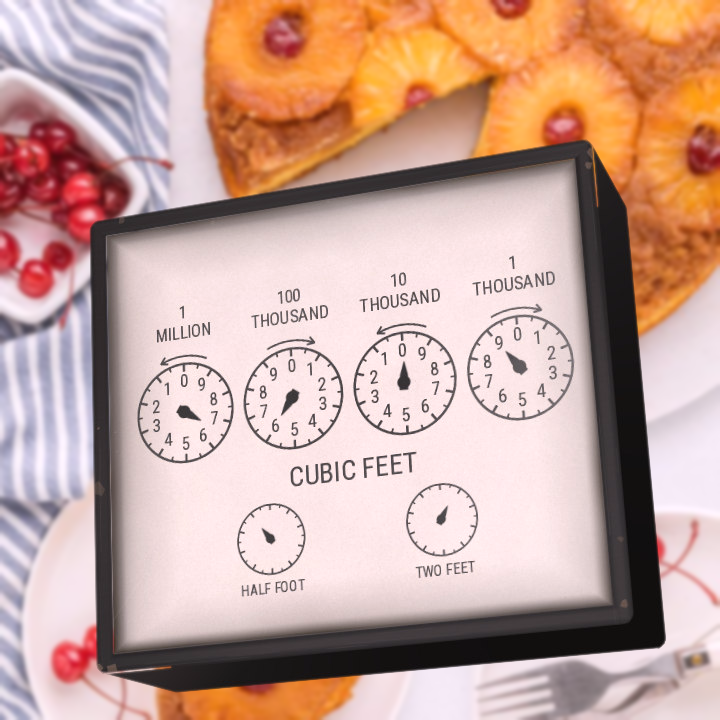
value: 659900
